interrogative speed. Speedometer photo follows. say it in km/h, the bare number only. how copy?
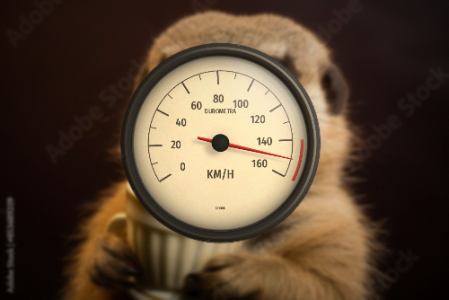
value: 150
